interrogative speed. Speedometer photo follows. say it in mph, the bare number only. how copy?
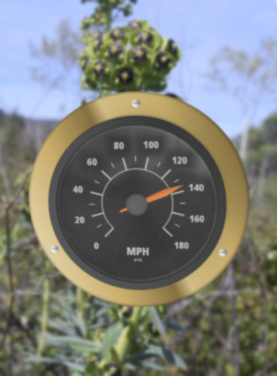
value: 135
